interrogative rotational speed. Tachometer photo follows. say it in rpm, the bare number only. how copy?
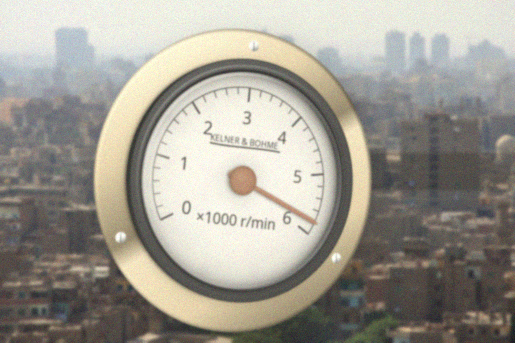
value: 5800
